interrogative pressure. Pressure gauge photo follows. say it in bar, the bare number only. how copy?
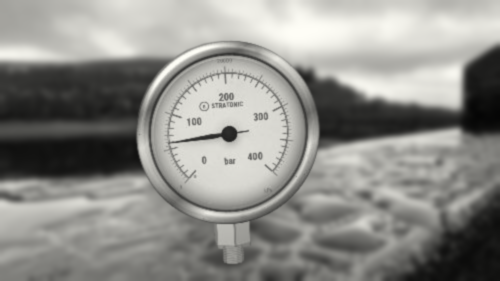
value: 60
